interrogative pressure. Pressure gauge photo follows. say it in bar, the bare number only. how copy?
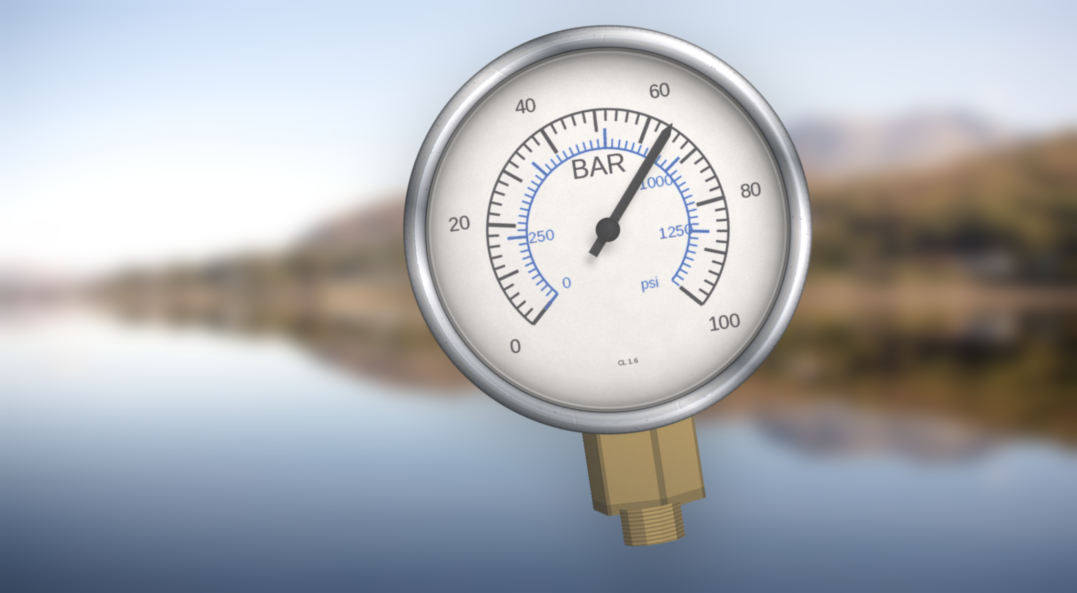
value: 64
